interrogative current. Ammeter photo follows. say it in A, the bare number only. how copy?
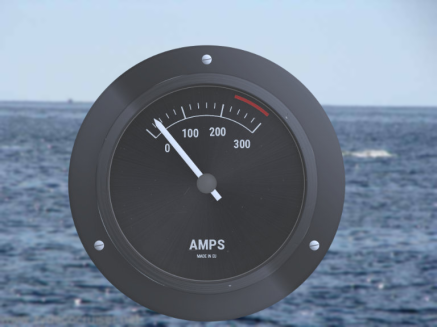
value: 30
